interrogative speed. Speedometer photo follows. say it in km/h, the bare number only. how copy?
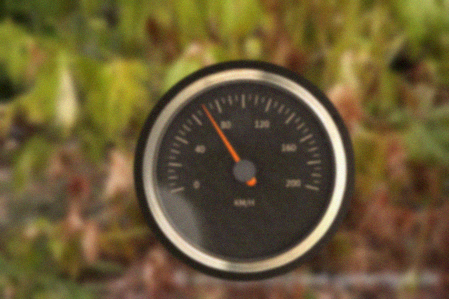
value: 70
